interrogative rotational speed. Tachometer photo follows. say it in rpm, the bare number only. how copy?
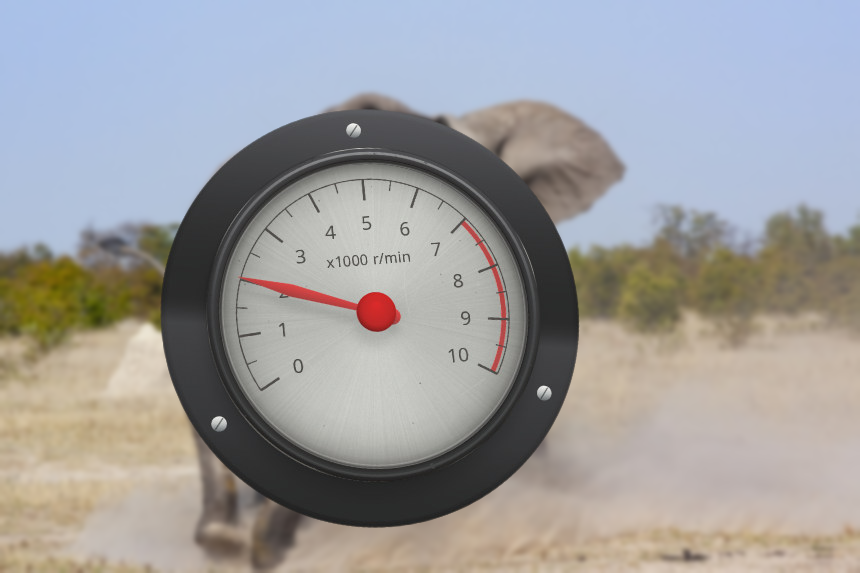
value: 2000
